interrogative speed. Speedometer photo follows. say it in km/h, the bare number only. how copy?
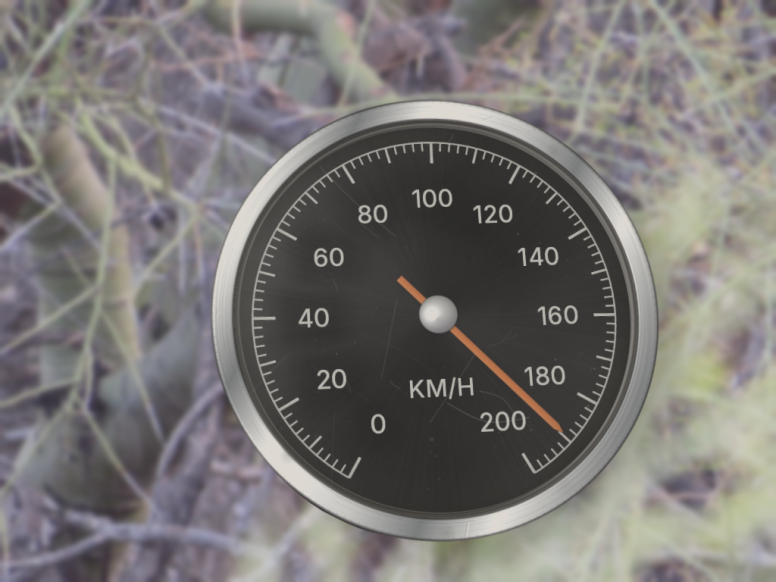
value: 190
